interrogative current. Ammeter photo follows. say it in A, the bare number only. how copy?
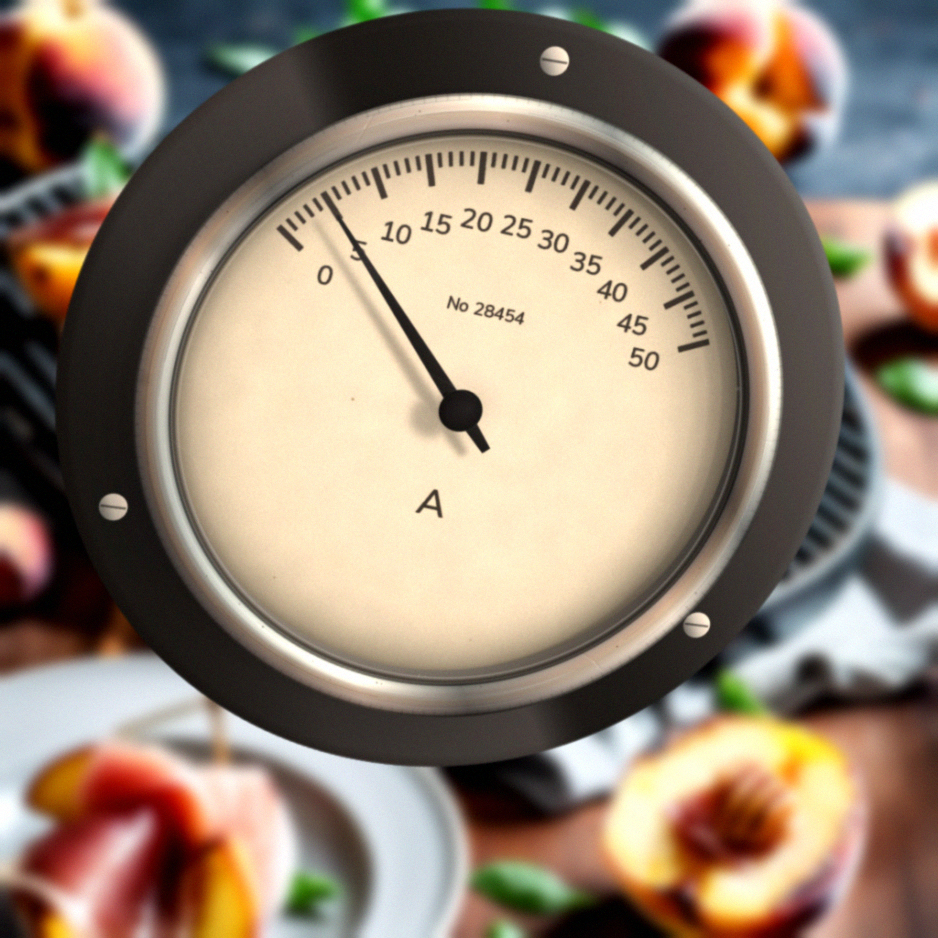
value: 5
